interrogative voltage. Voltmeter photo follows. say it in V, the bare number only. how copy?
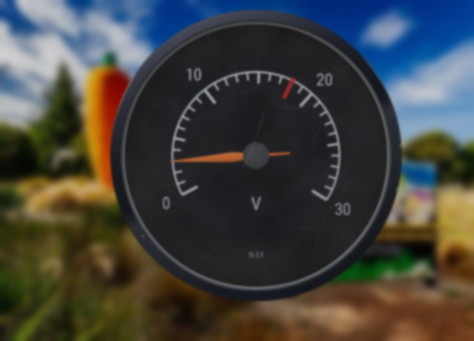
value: 3
